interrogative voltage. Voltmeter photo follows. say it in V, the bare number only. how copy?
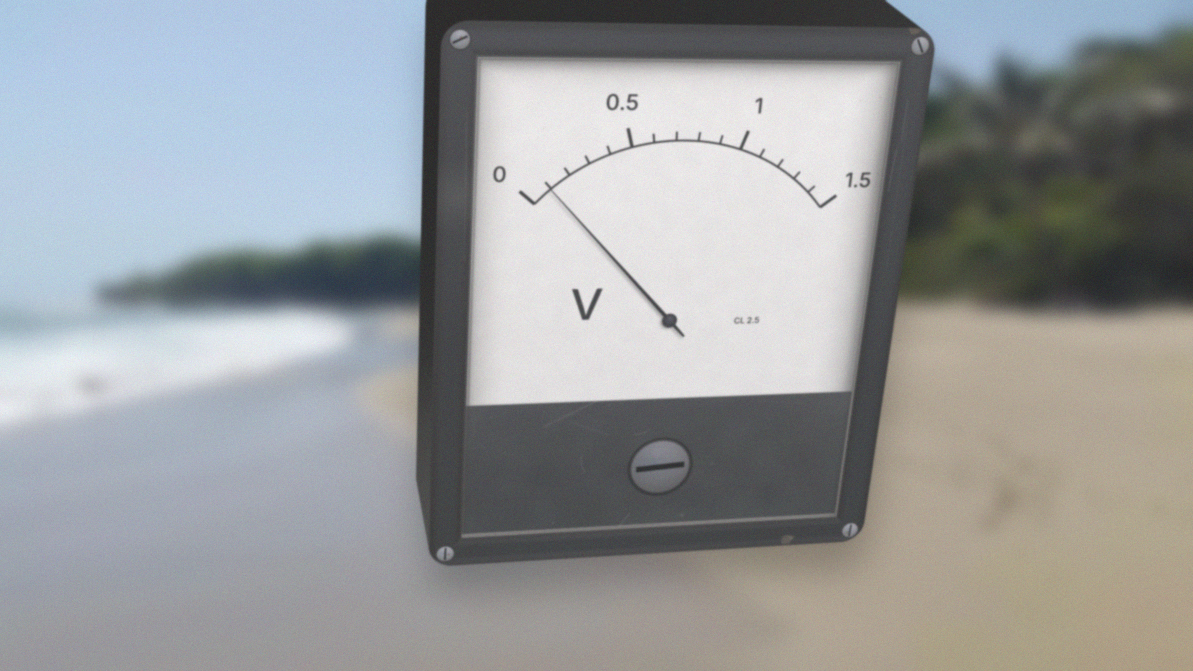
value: 0.1
